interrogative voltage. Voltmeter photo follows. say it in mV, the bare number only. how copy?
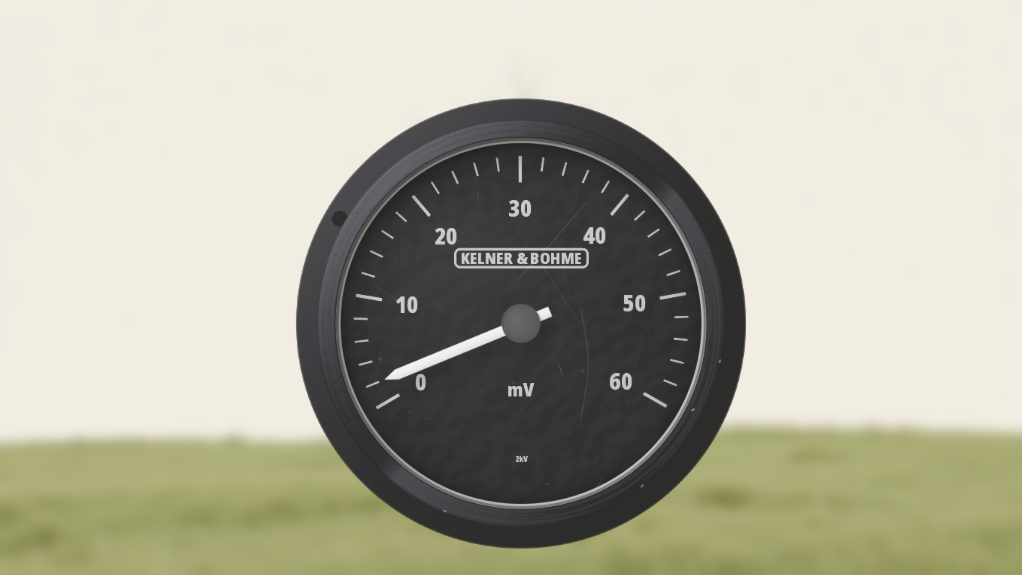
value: 2
